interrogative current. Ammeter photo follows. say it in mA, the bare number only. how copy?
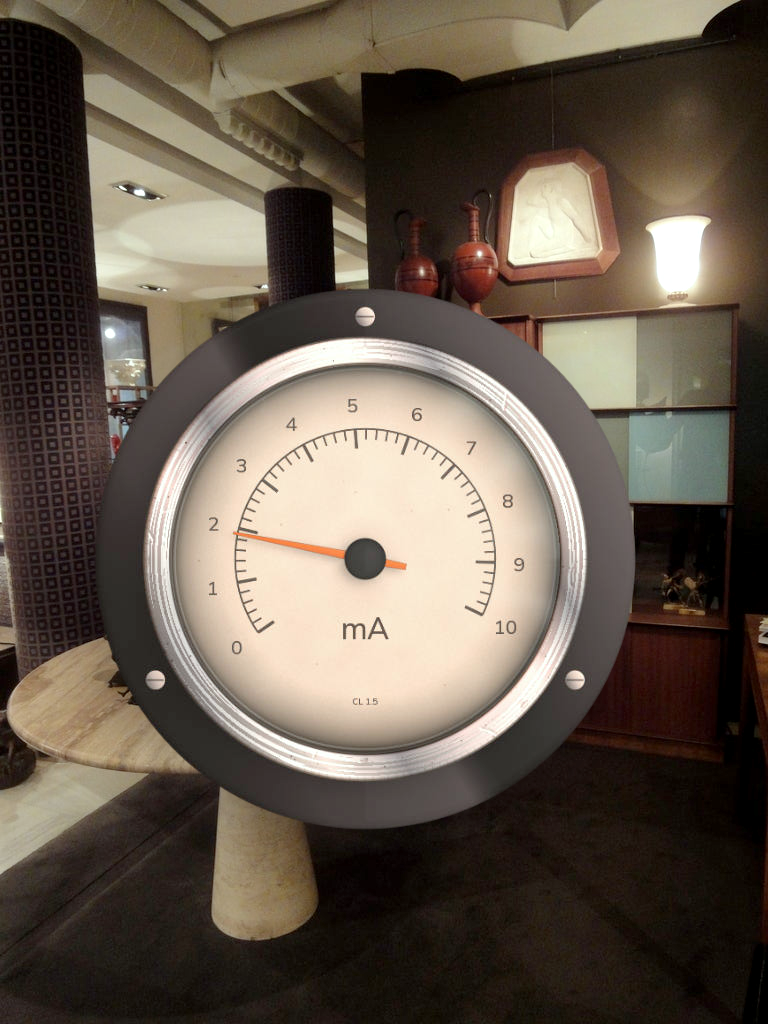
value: 1.9
